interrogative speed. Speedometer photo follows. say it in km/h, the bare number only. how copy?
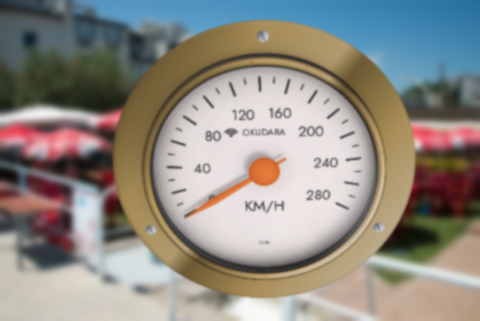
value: 0
